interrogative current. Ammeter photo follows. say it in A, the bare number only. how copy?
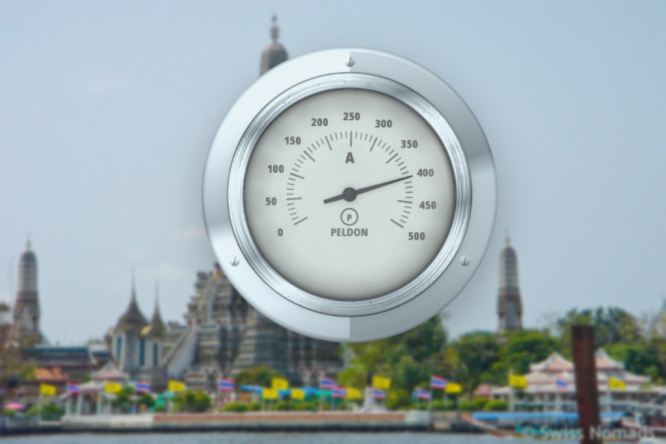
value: 400
